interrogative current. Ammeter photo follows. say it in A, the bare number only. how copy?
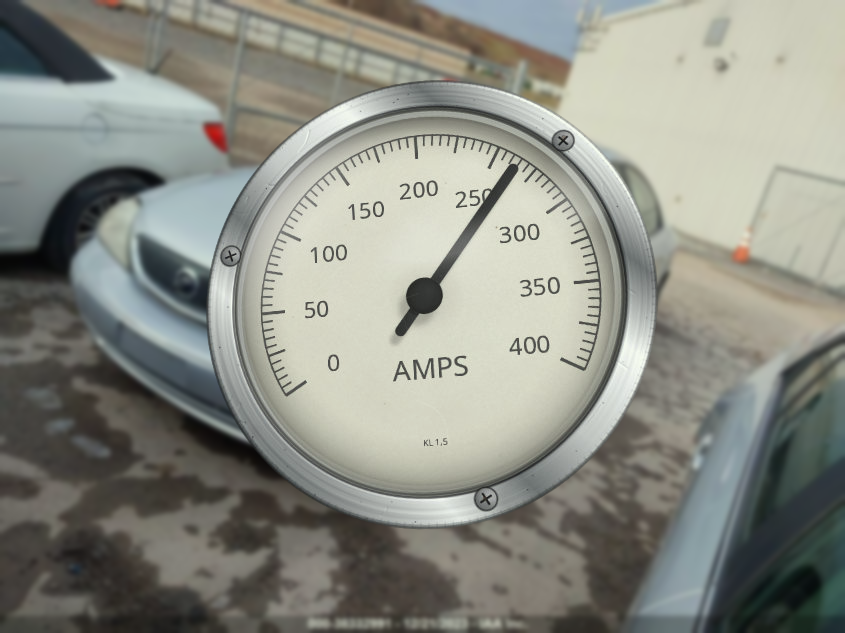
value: 265
